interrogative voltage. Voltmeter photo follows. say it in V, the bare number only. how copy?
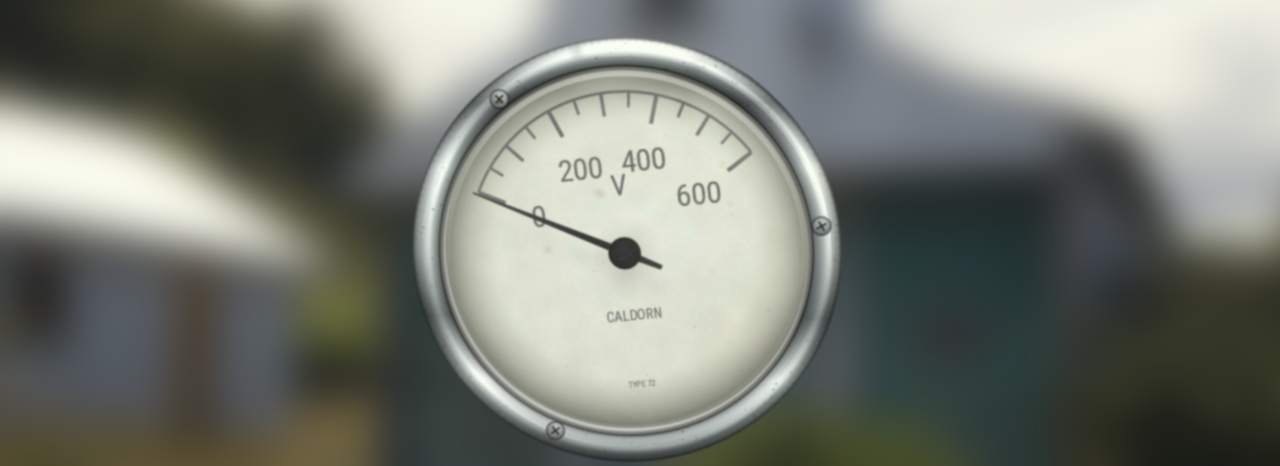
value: 0
